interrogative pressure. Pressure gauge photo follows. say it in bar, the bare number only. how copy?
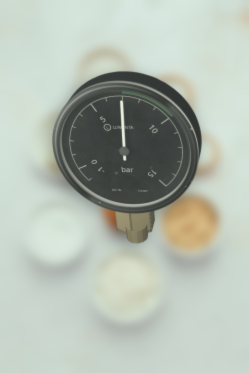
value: 7
